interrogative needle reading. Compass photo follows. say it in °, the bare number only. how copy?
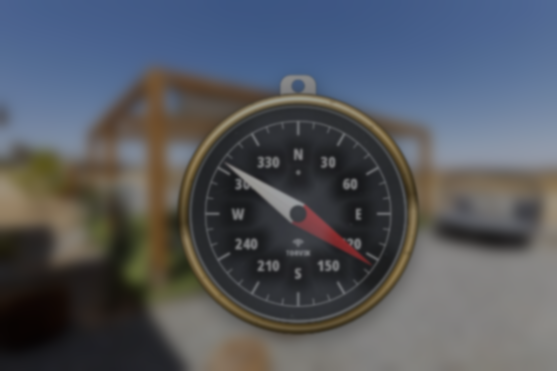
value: 125
